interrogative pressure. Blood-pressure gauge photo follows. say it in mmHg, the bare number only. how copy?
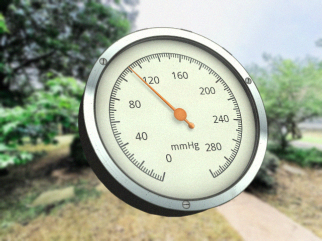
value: 110
